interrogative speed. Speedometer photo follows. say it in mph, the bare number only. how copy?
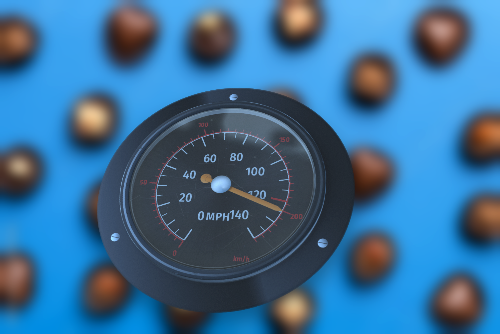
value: 125
